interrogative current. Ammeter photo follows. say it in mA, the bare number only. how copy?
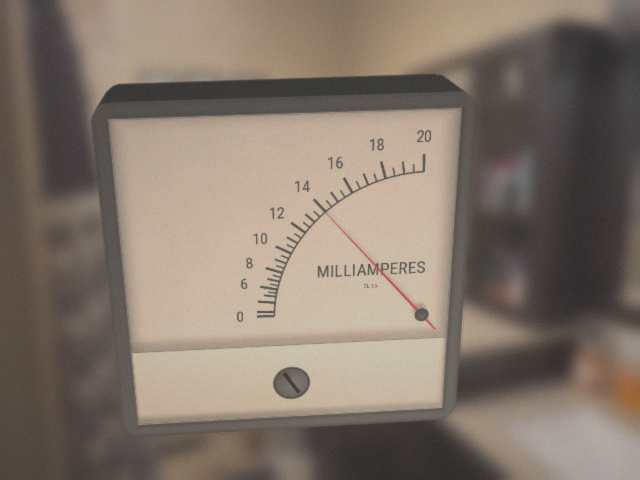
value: 14
